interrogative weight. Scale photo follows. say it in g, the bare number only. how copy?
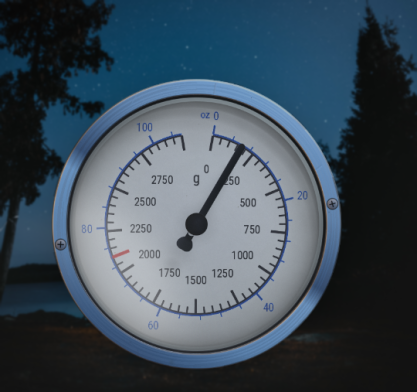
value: 175
